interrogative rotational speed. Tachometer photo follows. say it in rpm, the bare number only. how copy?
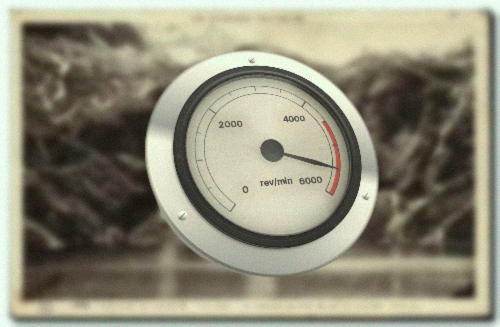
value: 5500
